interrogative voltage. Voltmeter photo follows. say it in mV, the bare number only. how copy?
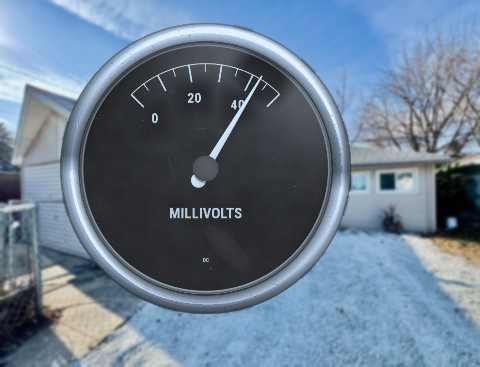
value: 42.5
